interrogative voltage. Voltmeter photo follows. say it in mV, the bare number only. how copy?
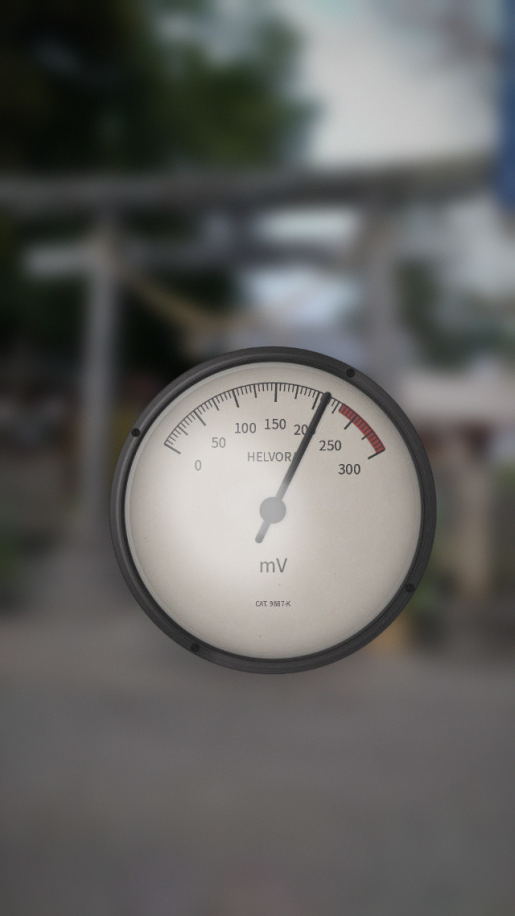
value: 210
